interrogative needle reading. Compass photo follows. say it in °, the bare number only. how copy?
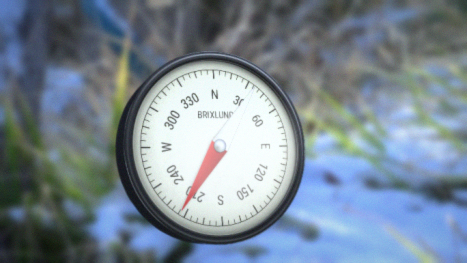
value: 215
